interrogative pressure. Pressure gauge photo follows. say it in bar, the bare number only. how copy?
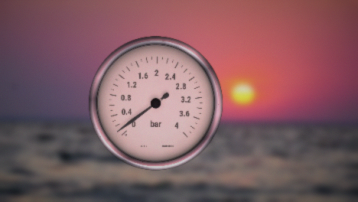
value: 0.1
